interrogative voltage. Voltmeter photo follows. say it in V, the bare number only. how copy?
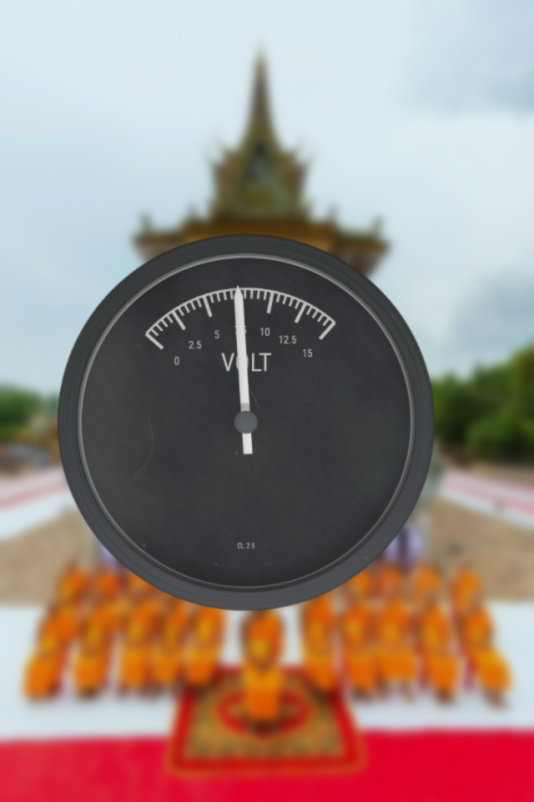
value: 7.5
